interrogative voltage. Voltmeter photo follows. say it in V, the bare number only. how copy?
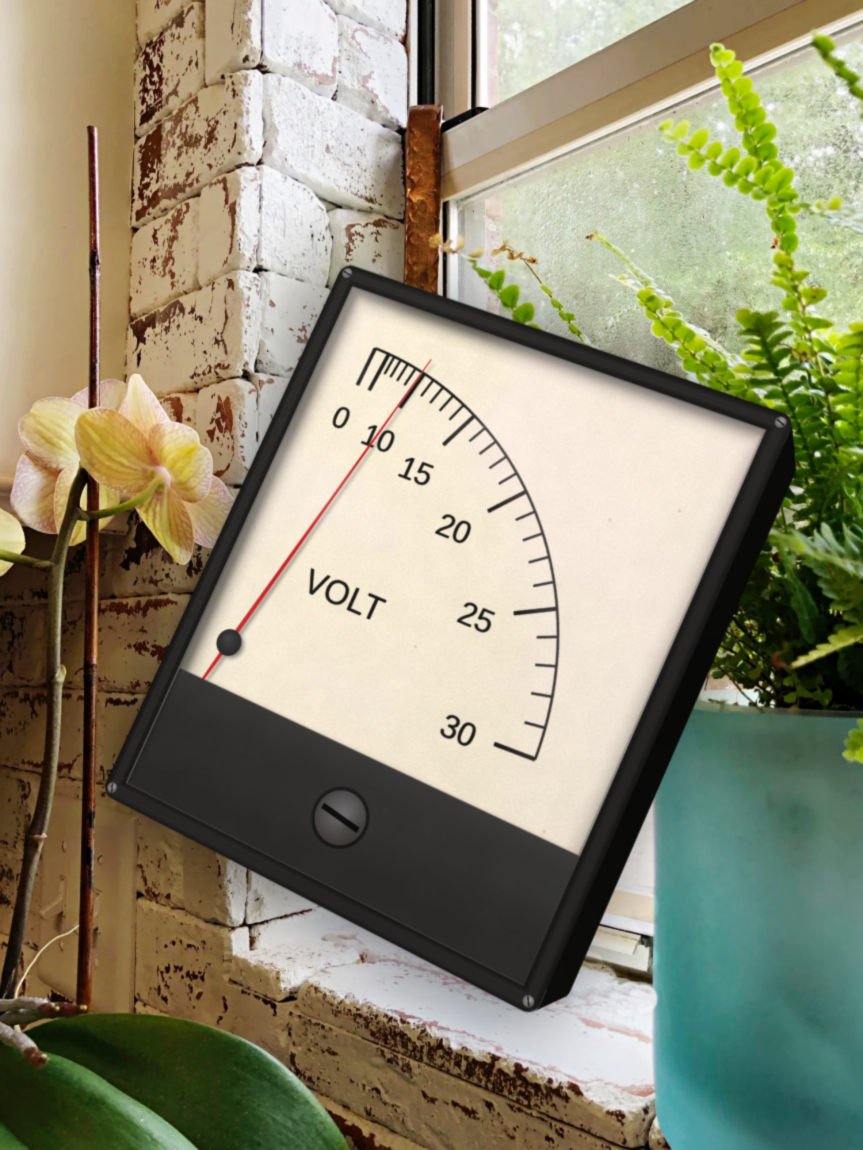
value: 10
